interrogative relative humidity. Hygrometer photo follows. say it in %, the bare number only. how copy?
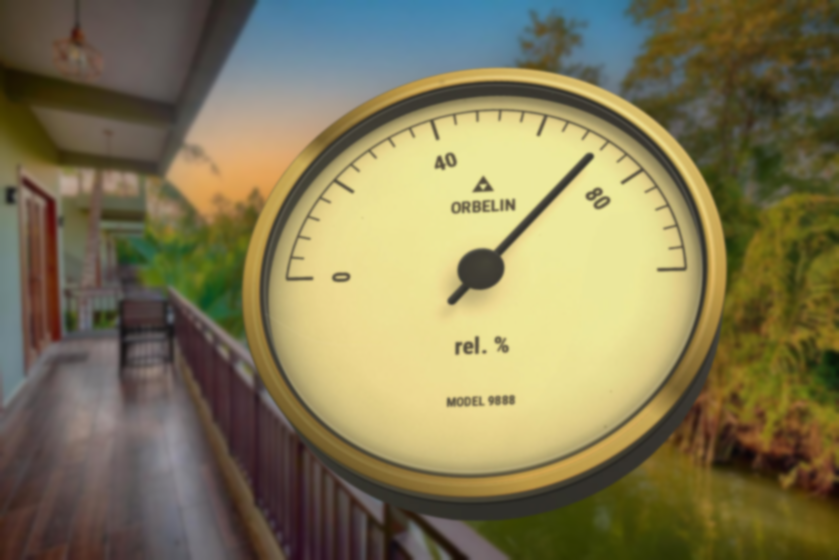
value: 72
